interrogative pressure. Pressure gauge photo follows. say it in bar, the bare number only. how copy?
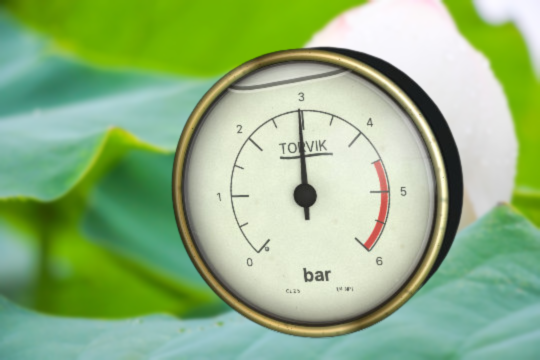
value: 3
